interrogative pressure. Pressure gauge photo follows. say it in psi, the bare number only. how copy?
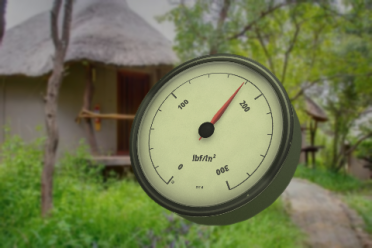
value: 180
